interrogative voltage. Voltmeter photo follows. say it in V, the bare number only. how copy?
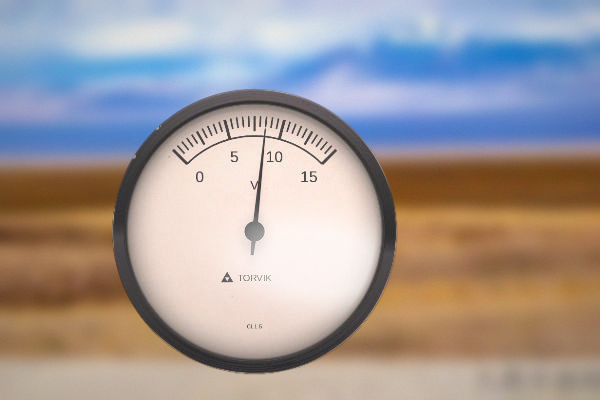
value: 8.5
